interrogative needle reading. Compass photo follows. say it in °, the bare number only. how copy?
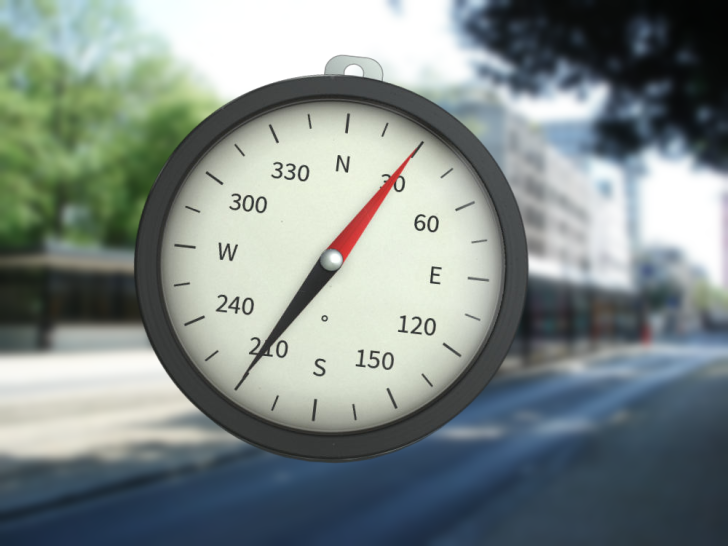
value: 30
